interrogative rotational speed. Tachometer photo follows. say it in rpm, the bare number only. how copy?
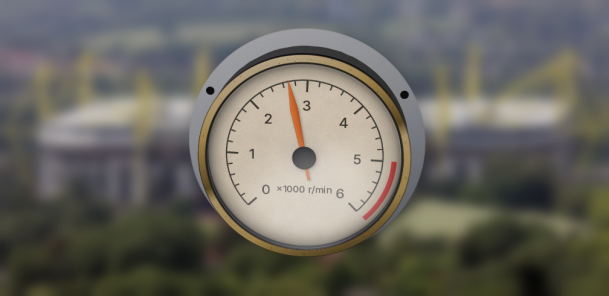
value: 2700
